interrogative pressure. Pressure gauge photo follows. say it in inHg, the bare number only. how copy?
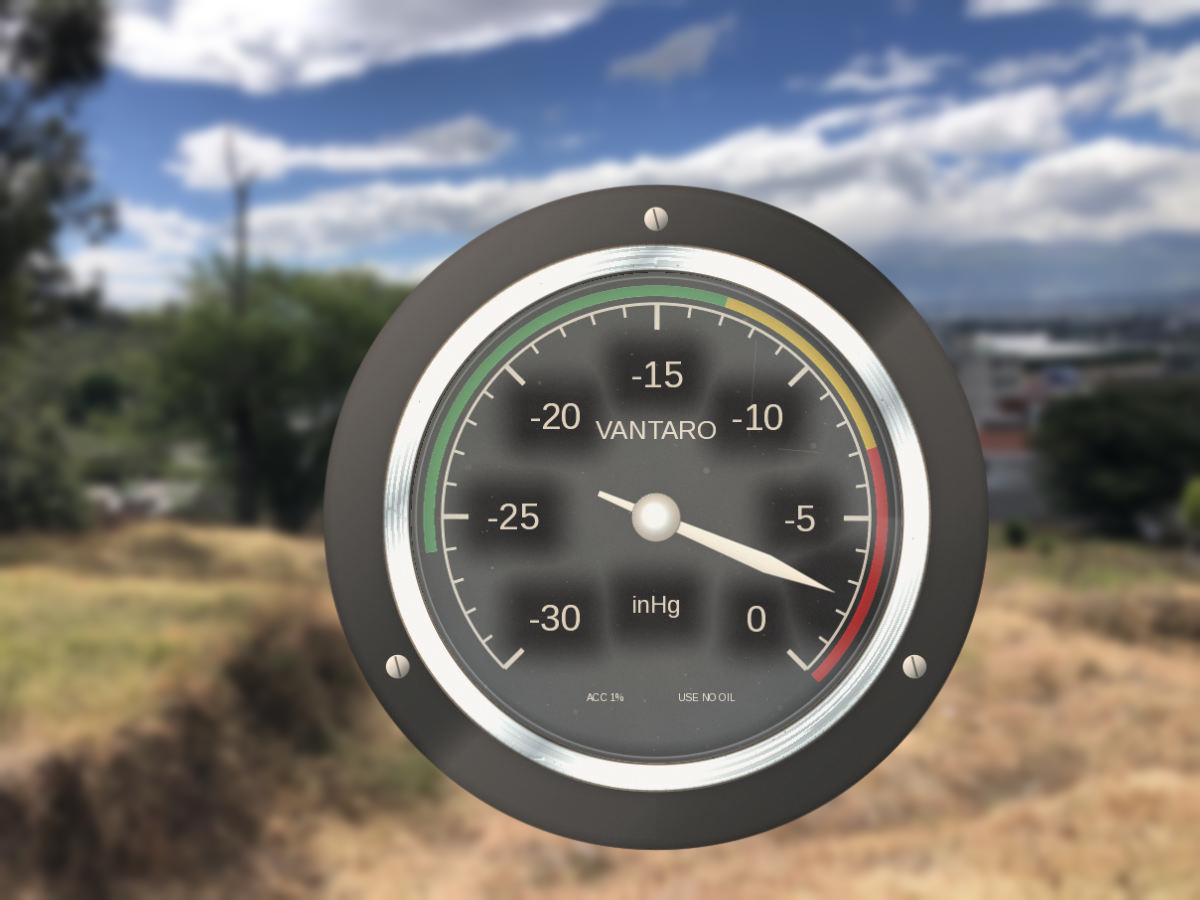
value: -2.5
